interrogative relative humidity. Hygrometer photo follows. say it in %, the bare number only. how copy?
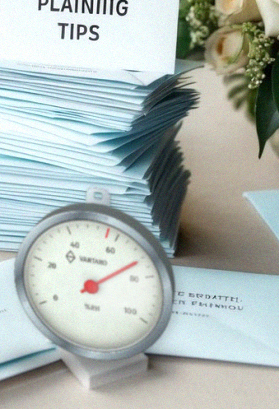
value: 72
